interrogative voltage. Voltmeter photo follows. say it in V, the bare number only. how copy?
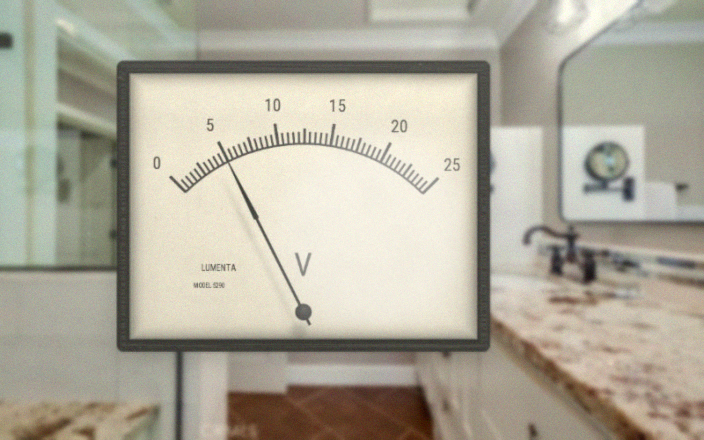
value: 5
